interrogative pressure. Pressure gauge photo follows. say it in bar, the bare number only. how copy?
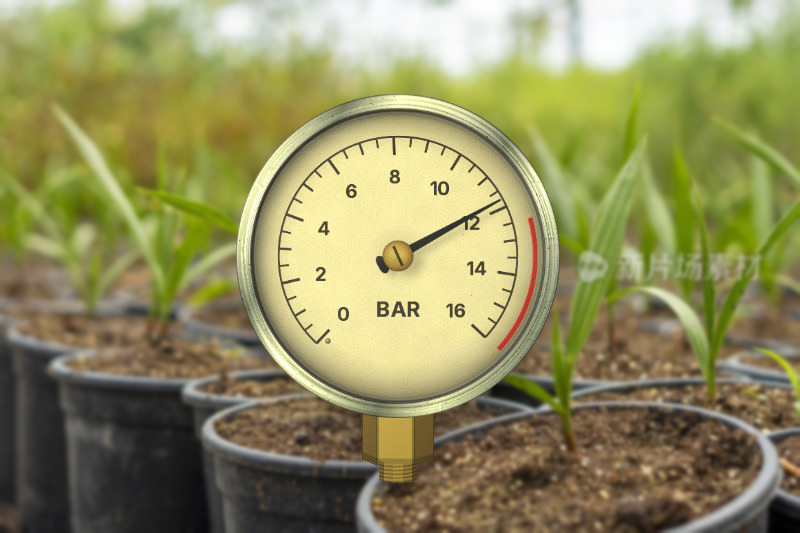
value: 11.75
